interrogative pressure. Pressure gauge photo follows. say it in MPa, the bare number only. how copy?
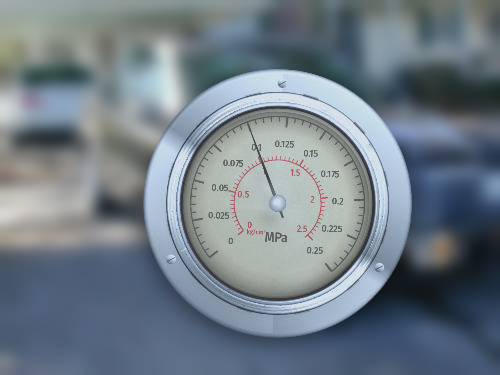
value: 0.1
